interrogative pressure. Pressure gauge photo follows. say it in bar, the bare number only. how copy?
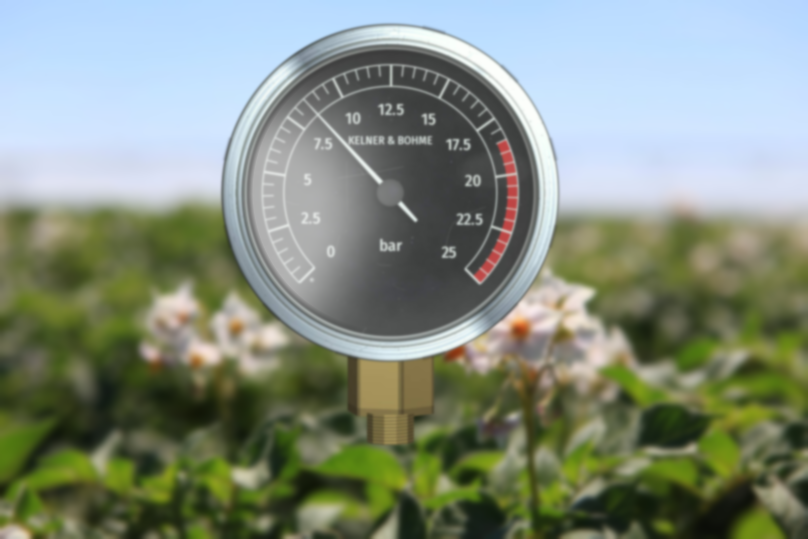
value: 8.5
